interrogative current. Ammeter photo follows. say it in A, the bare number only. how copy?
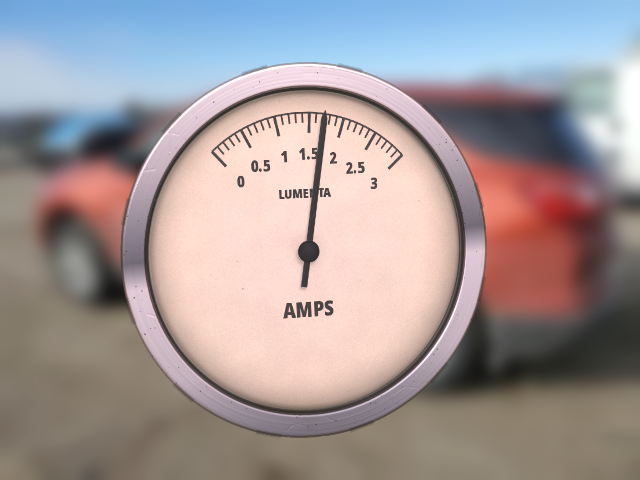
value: 1.7
